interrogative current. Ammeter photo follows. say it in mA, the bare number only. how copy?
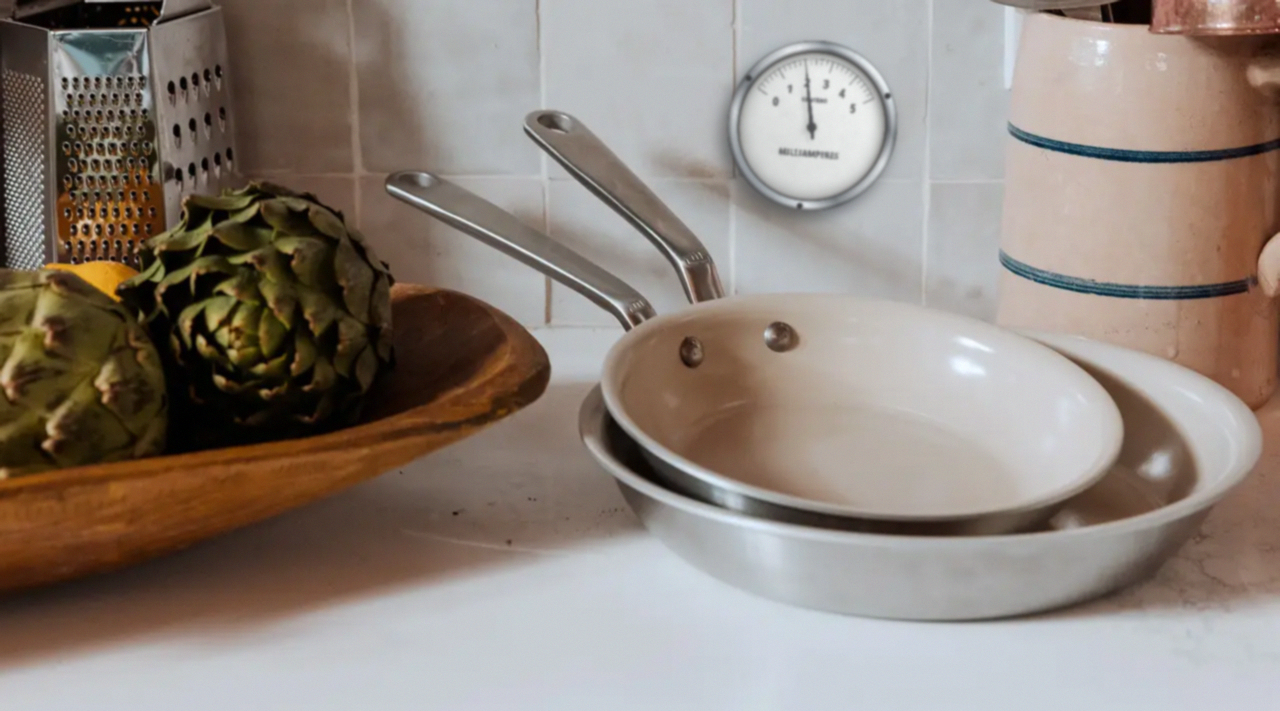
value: 2
